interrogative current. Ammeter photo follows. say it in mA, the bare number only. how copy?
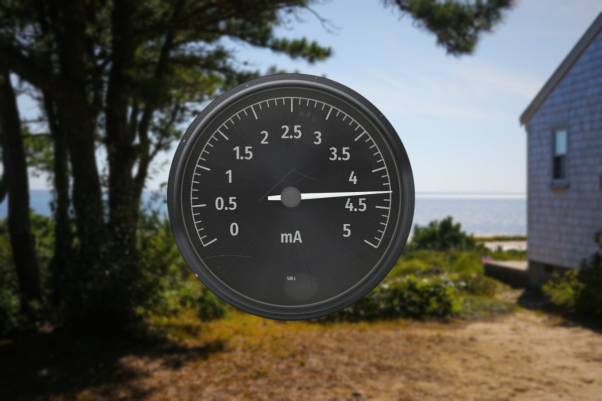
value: 4.3
